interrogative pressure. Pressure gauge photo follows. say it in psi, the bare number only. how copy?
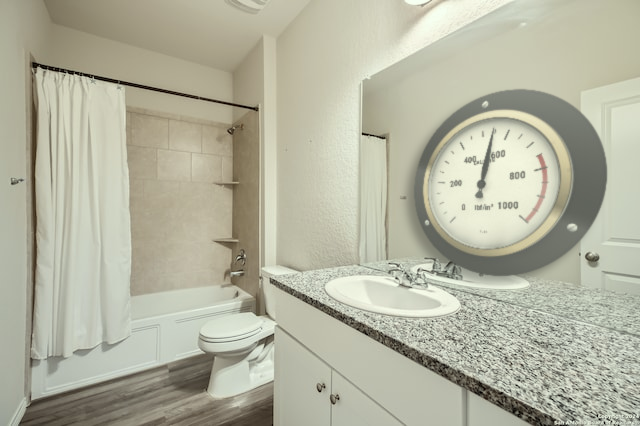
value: 550
